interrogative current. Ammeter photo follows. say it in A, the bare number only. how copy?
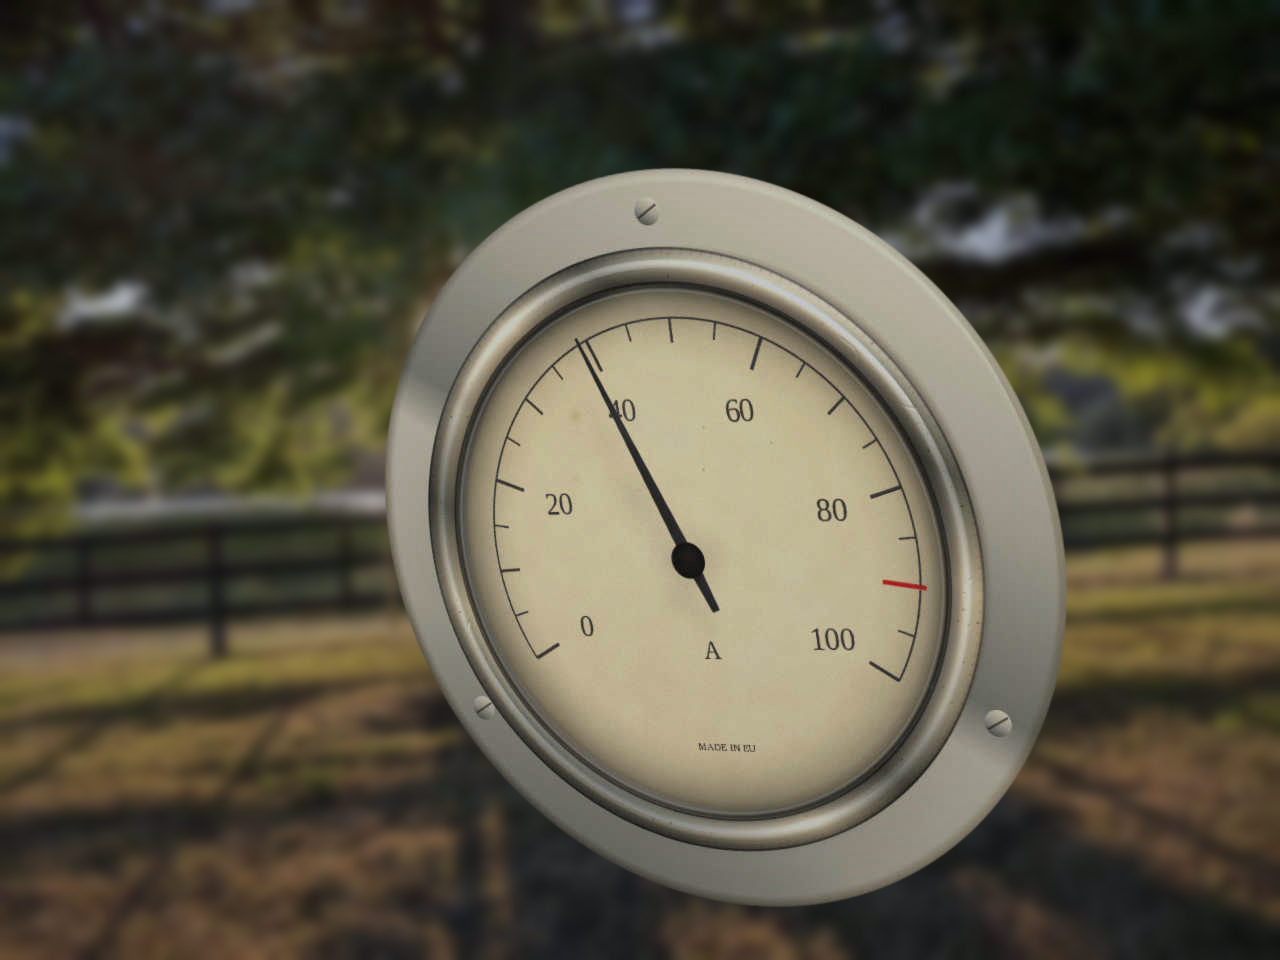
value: 40
